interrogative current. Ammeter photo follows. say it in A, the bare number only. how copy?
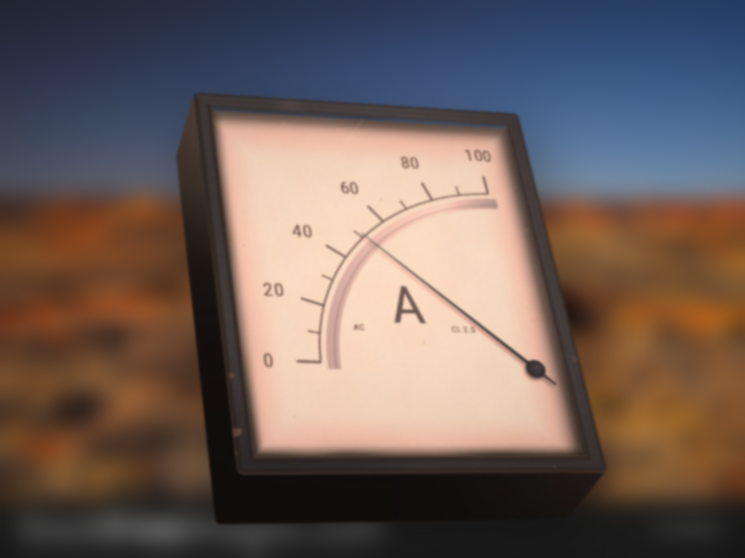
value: 50
